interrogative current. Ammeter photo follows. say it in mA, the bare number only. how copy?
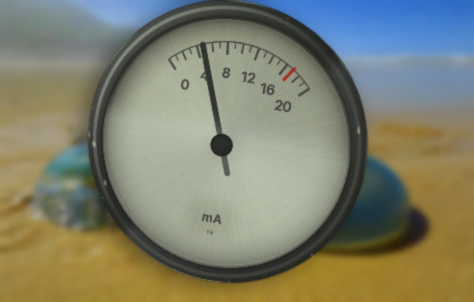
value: 5
